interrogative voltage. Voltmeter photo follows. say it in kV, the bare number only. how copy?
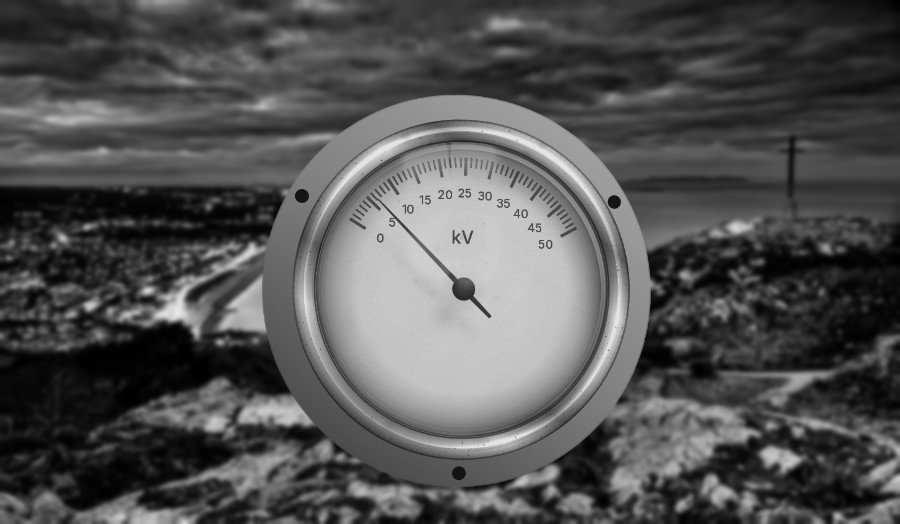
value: 6
